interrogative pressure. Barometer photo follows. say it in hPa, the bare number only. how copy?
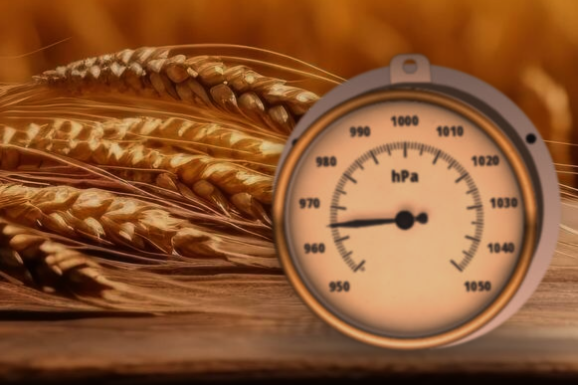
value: 965
